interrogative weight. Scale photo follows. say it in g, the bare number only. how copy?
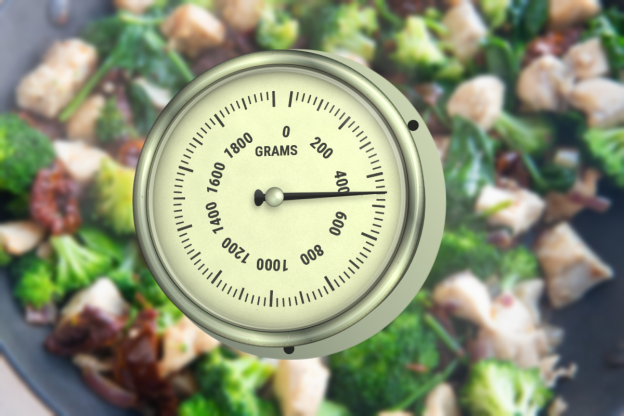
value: 460
